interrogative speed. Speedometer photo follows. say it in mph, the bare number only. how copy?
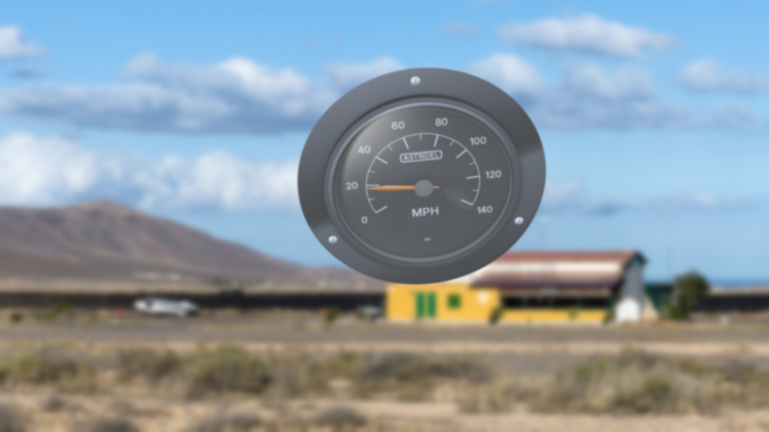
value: 20
